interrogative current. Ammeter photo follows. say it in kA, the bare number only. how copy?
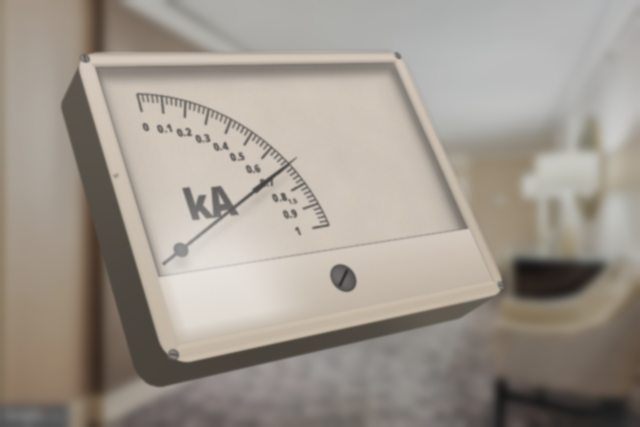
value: 0.7
